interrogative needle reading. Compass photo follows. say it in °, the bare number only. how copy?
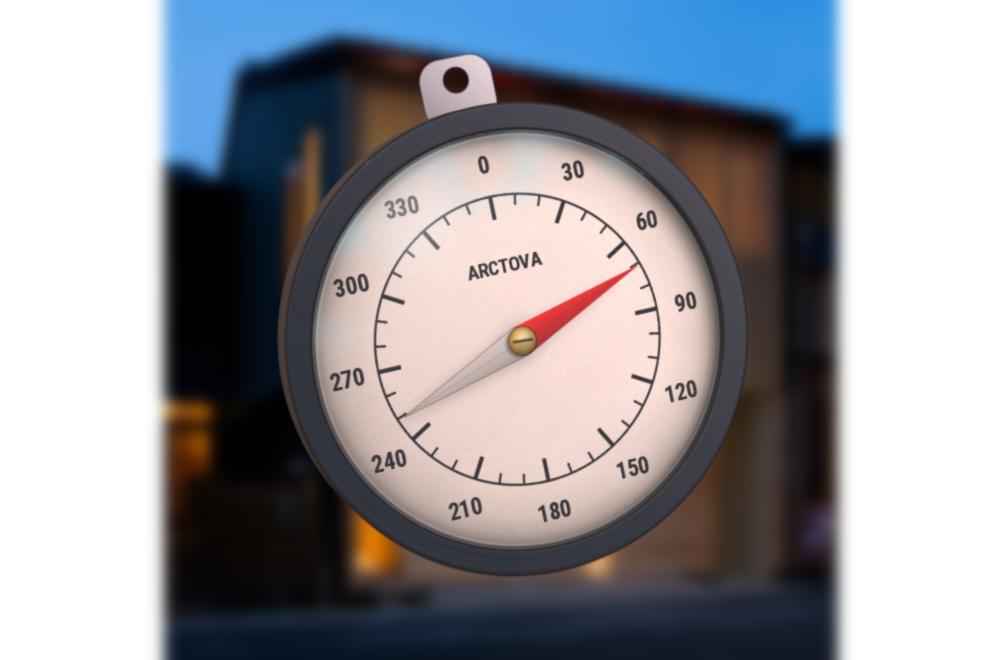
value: 70
